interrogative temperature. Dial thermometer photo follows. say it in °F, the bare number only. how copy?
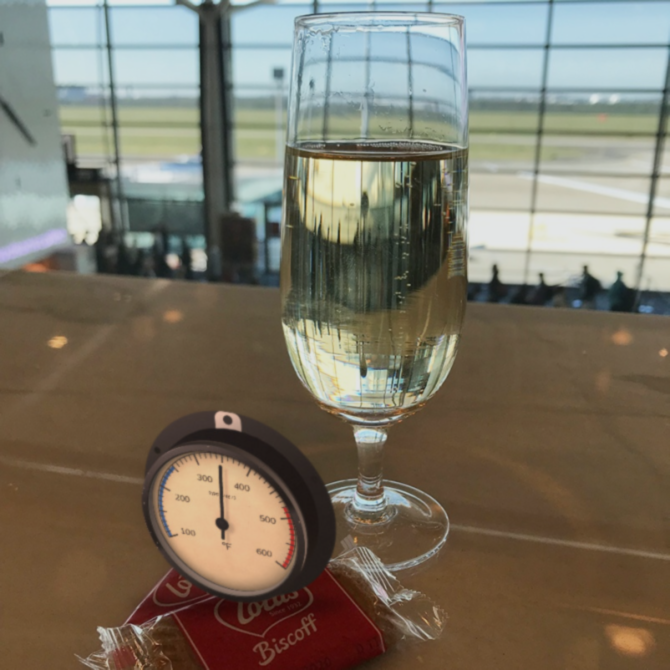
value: 350
